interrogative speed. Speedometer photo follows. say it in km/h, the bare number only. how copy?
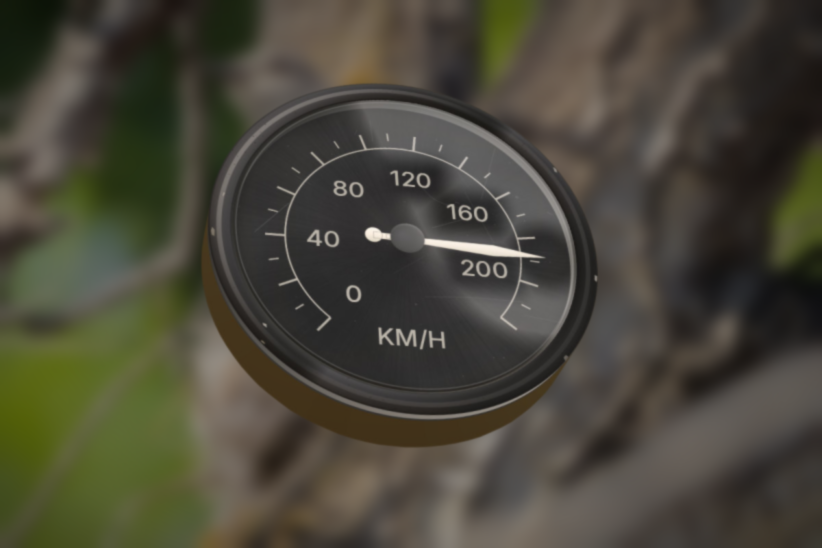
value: 190
